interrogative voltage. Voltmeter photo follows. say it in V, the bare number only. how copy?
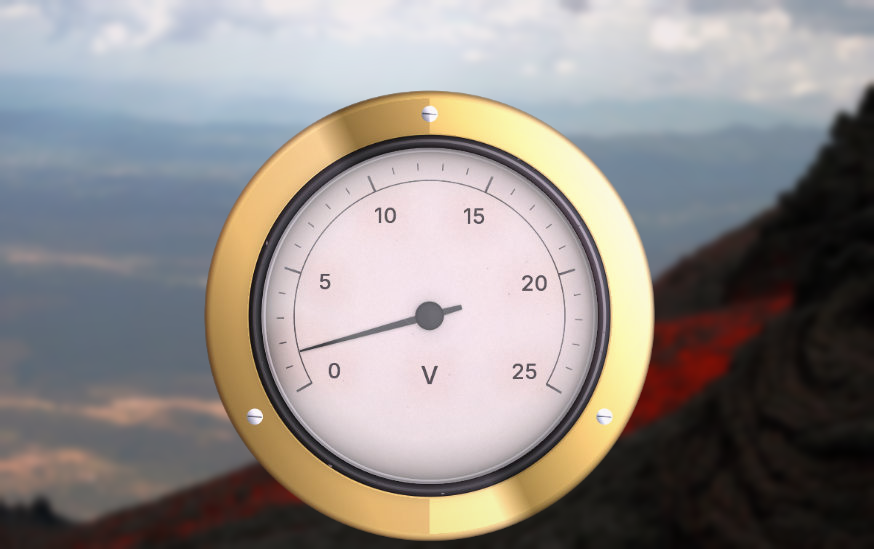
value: 1.5
